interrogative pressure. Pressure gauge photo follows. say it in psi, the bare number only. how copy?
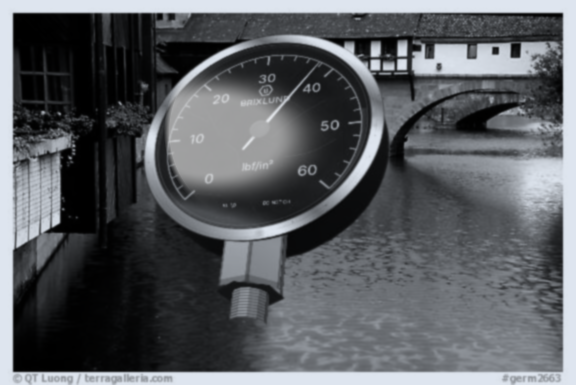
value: 38
